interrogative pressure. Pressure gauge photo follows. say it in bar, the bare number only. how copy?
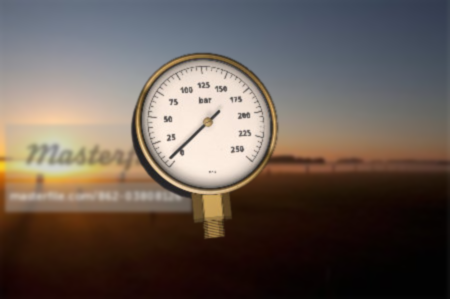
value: 5
